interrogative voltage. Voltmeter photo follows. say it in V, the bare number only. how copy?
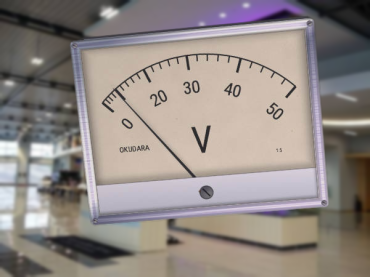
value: 10
